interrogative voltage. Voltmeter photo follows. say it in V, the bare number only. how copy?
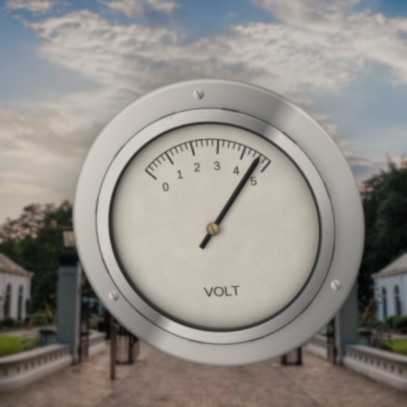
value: 4.6
